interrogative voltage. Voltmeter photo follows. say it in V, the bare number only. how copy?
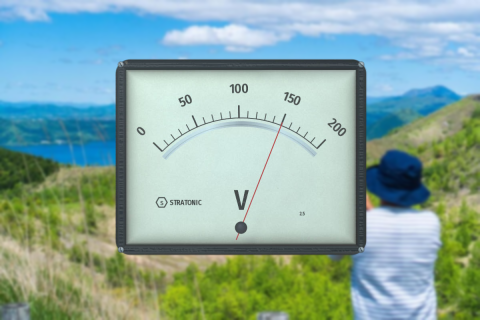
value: 150
